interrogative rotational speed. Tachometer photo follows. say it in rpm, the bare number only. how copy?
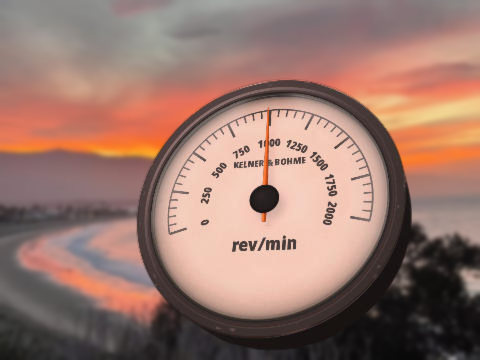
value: 1000
